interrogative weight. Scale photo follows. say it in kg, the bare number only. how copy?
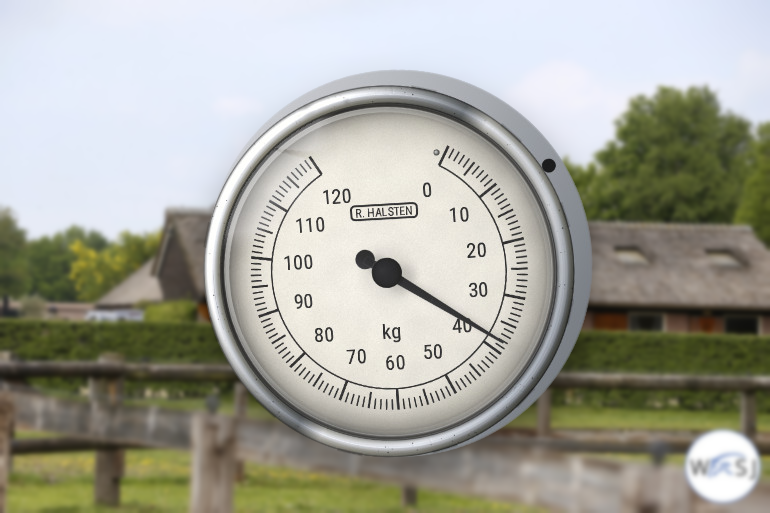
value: 38
